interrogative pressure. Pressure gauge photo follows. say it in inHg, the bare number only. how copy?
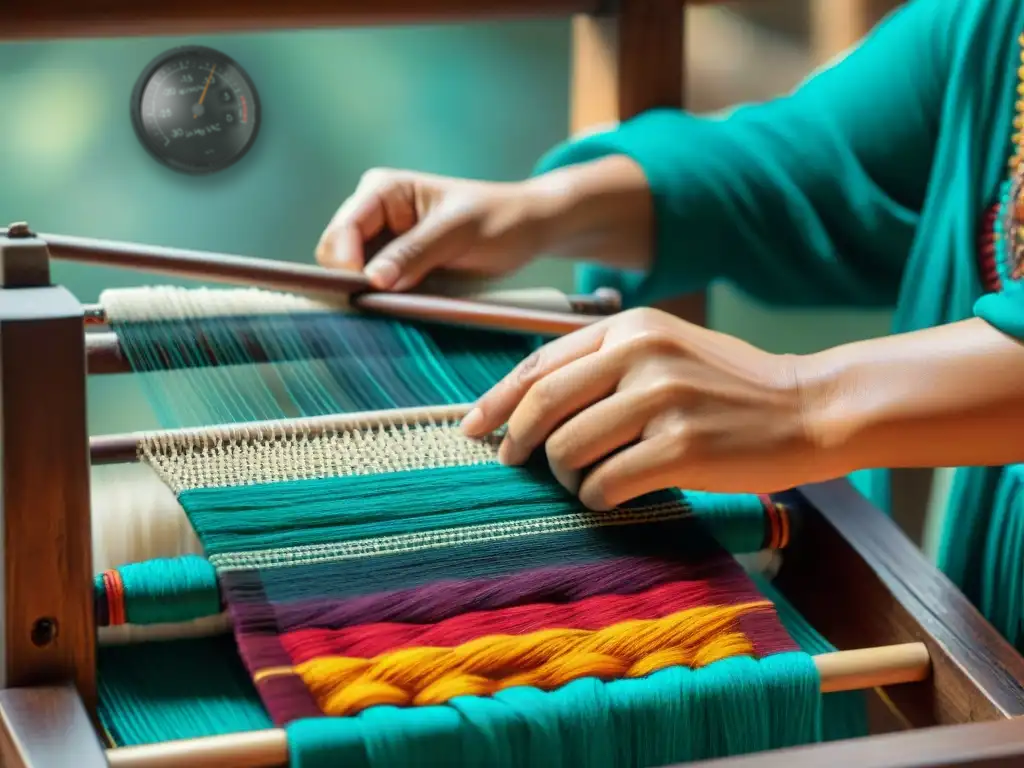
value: -10
